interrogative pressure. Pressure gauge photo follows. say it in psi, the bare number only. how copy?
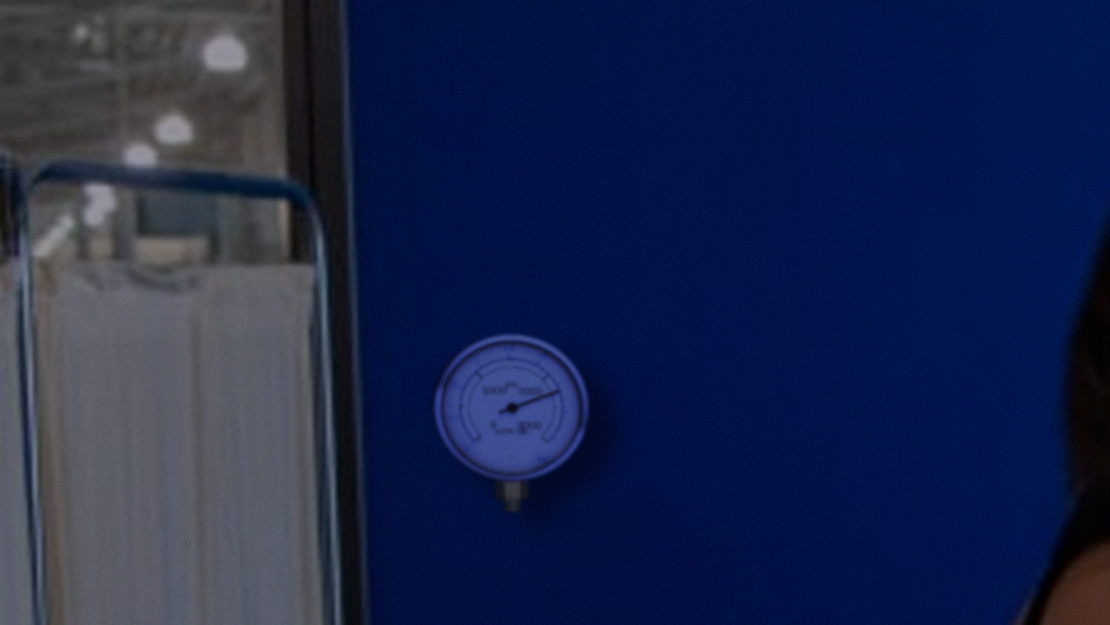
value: 2250
